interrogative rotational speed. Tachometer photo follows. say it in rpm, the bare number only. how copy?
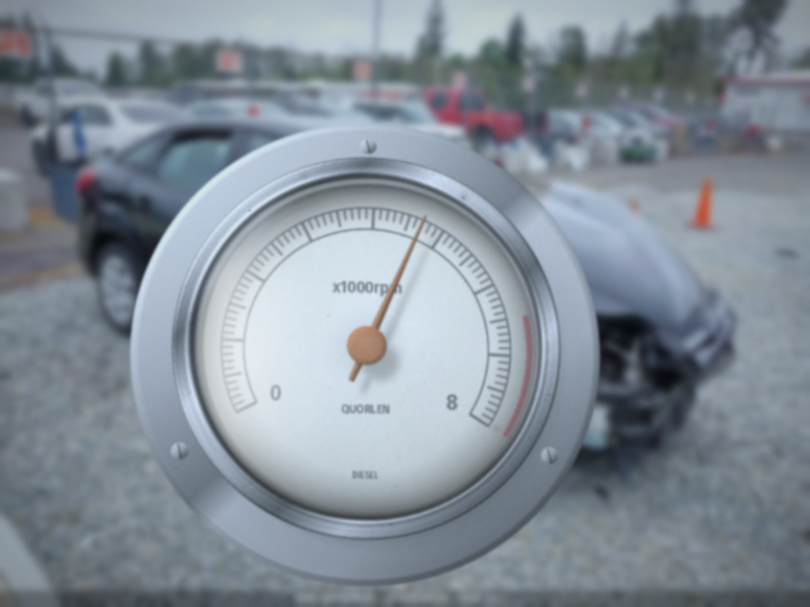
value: 4700
